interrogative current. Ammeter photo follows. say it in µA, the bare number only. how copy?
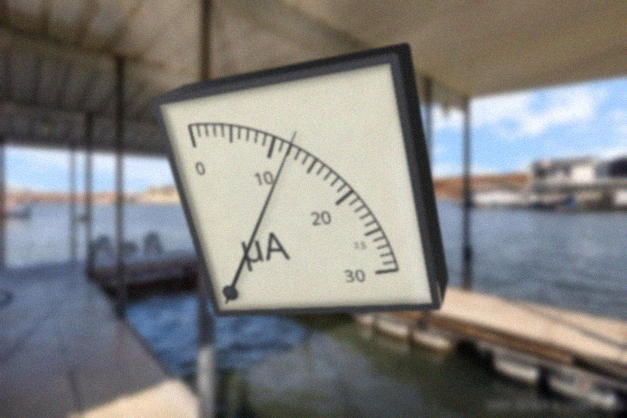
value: 12
